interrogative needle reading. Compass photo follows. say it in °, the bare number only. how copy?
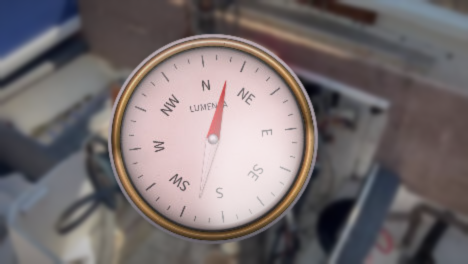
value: 20
